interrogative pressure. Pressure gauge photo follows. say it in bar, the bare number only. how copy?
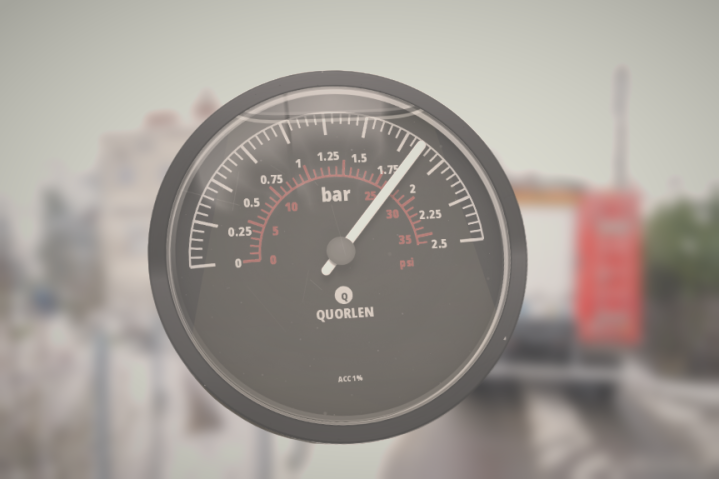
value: 1.85
